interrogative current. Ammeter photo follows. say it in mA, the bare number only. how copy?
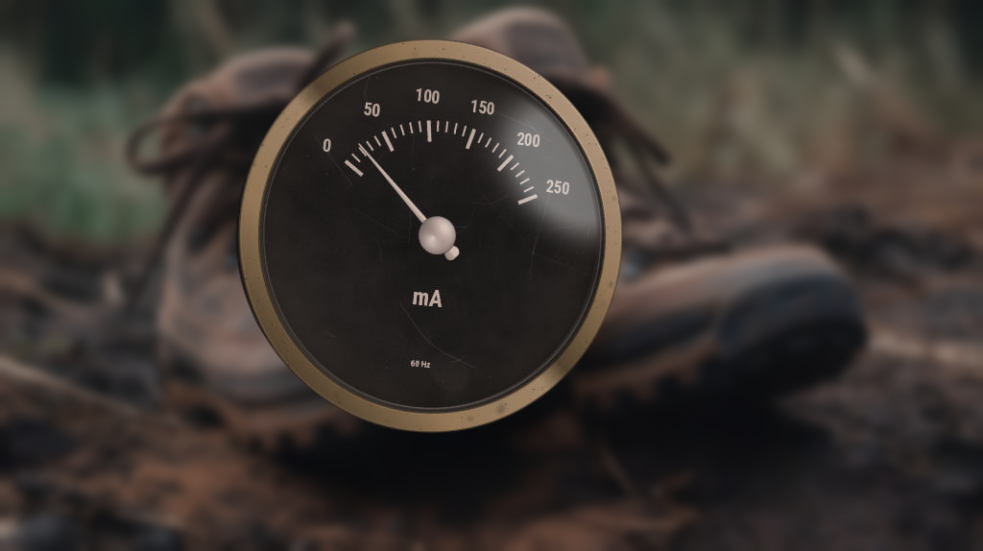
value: 20
